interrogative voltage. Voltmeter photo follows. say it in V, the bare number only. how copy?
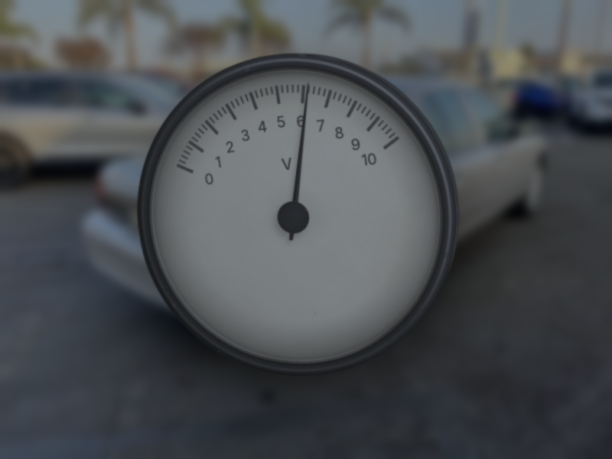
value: 6.2
